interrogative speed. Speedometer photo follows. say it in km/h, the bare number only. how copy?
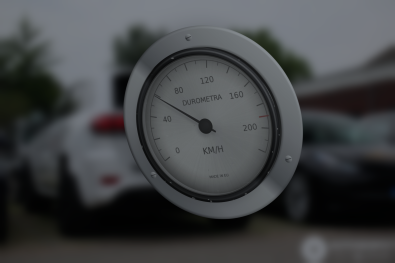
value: 60
